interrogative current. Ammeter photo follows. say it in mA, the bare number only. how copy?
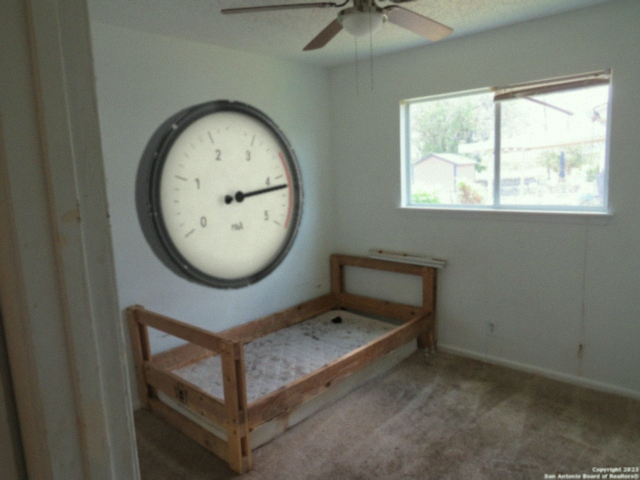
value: 4.2
